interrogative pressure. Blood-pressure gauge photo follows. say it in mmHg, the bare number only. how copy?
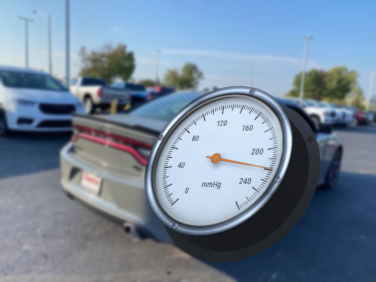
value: 220
